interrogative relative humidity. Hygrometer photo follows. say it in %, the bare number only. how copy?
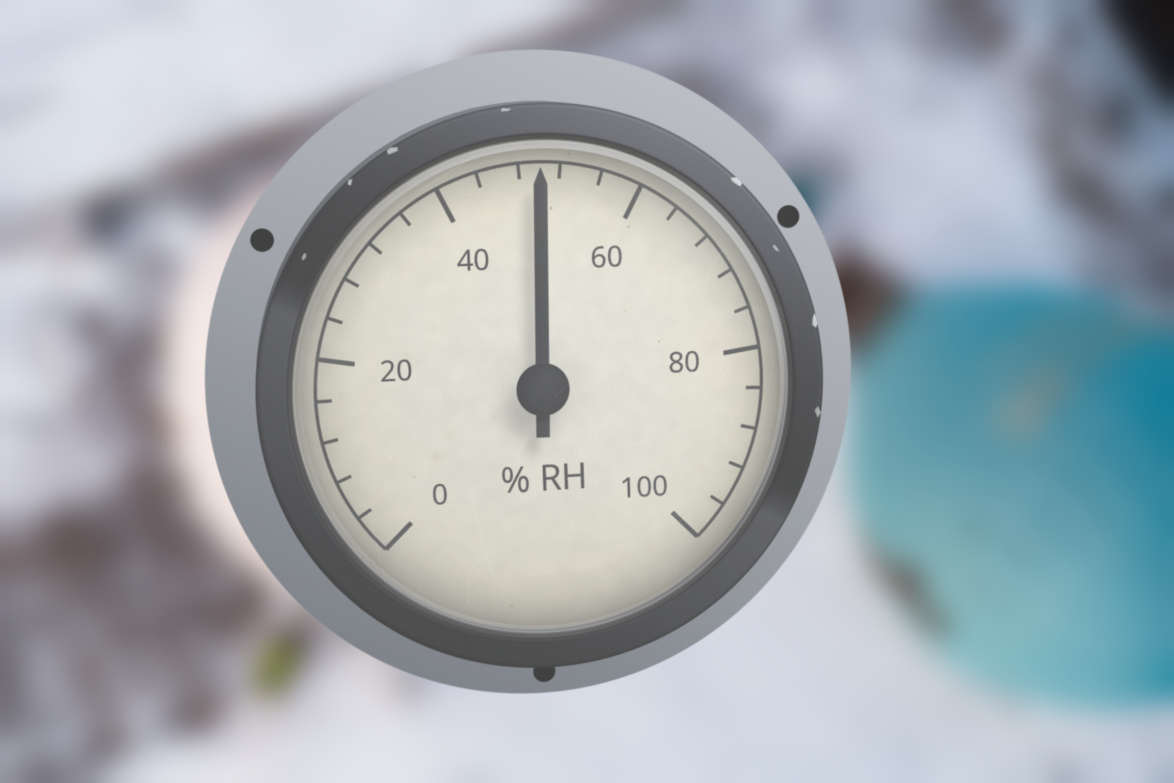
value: 50
